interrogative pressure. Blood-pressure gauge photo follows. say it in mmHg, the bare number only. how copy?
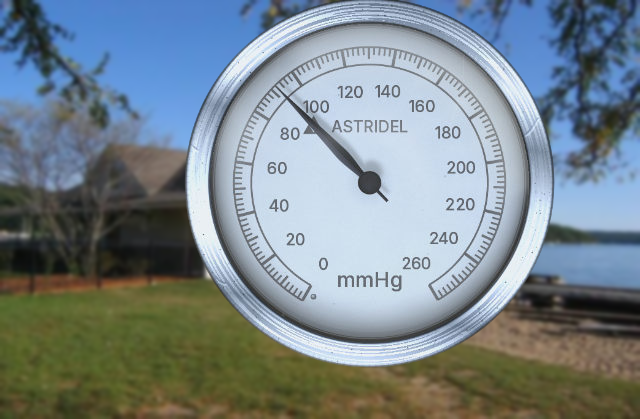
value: 92
